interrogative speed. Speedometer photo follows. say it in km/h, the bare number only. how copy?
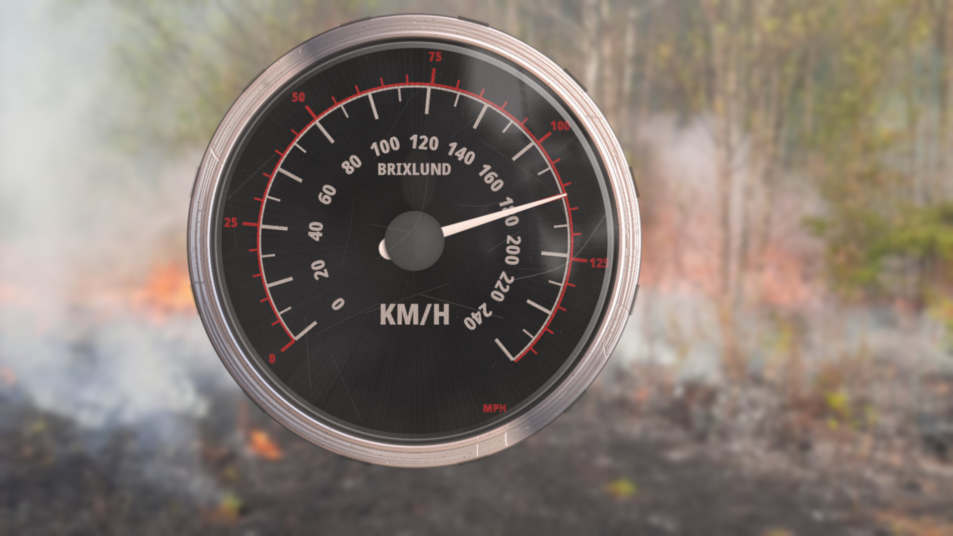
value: 180
